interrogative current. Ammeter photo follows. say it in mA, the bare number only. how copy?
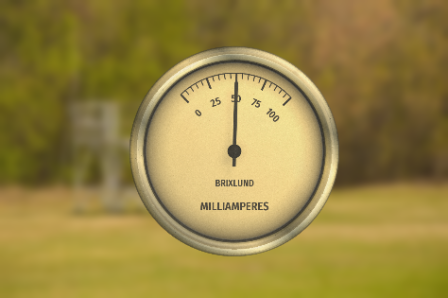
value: 50
